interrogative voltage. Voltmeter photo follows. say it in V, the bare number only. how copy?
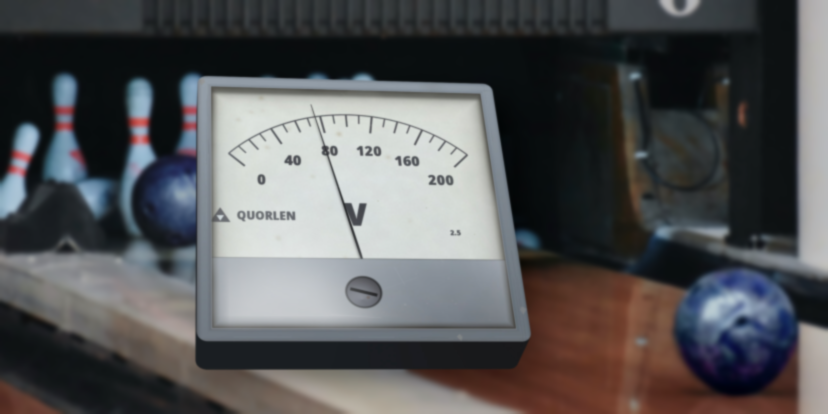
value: 75
